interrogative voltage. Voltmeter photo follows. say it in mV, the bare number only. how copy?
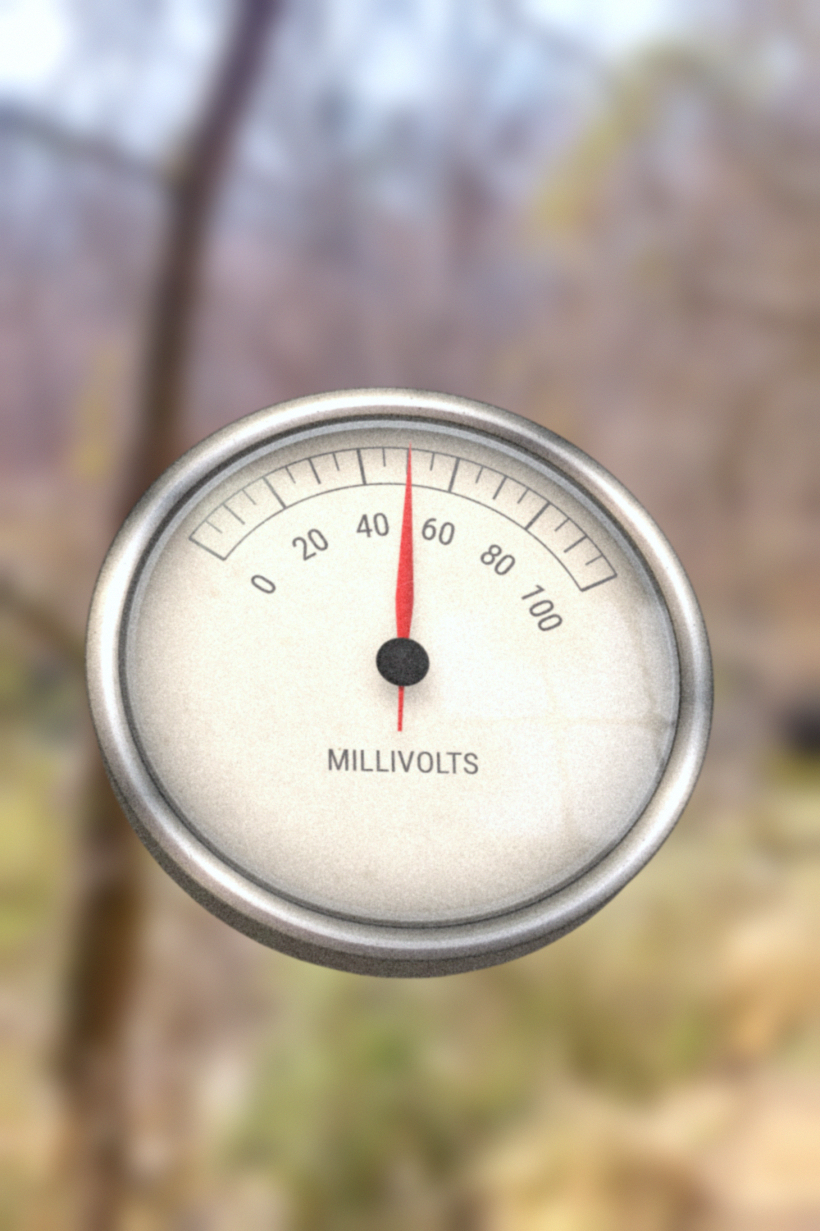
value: 50
